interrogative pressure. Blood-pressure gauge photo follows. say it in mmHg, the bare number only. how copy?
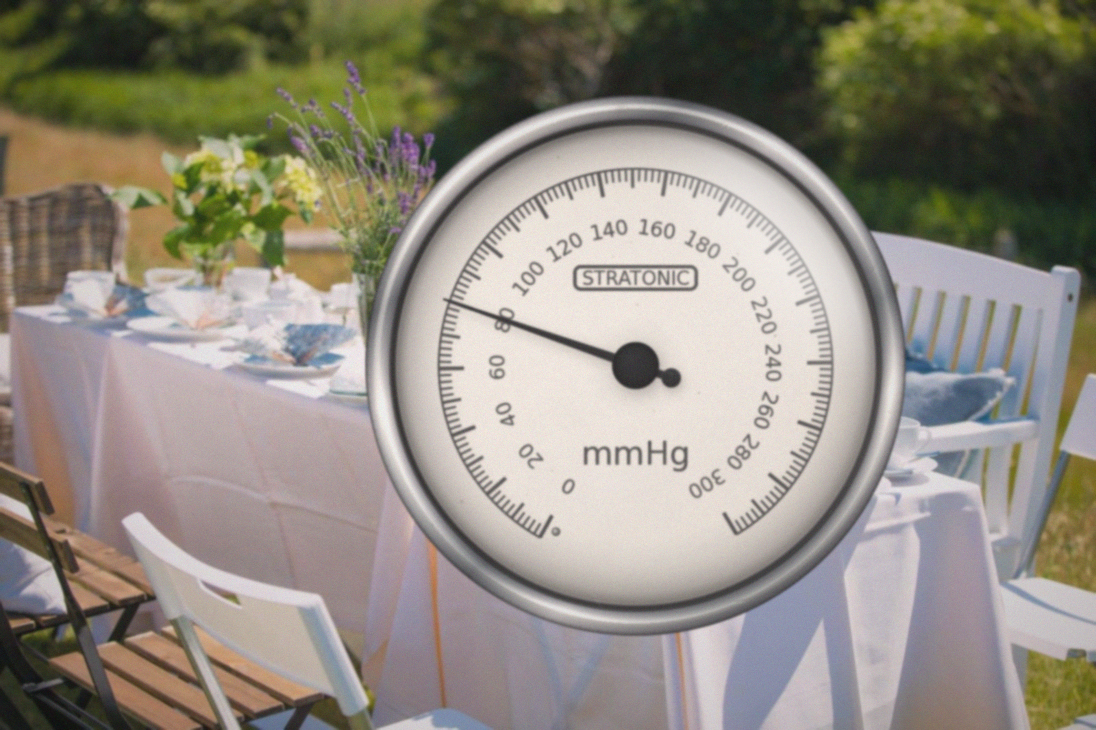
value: 80
